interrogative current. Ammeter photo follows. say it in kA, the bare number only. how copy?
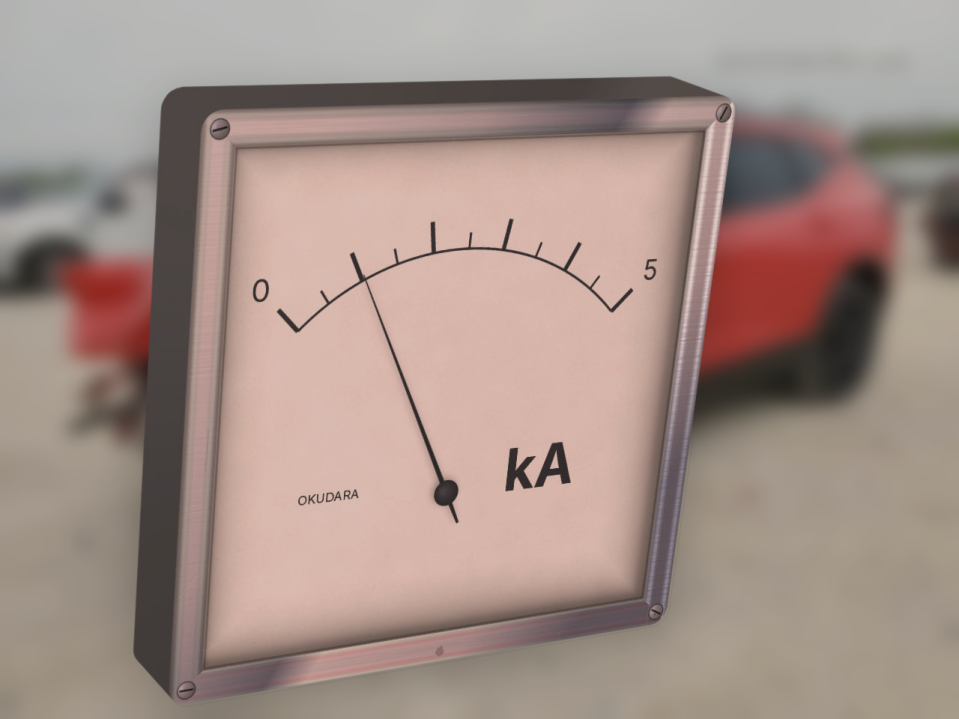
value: 1
